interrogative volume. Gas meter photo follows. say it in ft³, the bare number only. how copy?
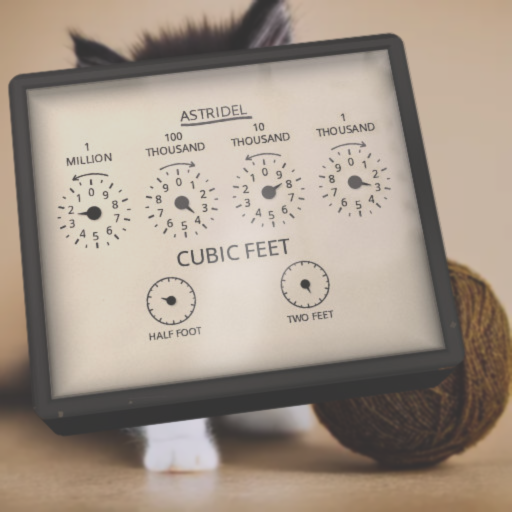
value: 238300
